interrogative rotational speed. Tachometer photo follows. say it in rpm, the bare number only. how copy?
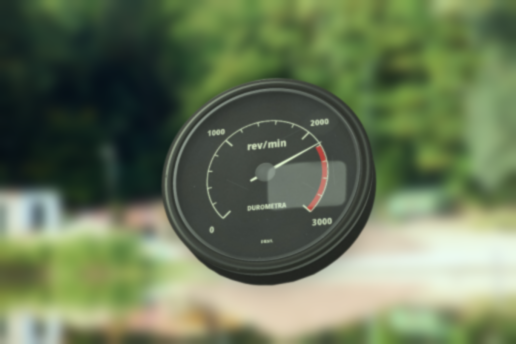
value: 2200
